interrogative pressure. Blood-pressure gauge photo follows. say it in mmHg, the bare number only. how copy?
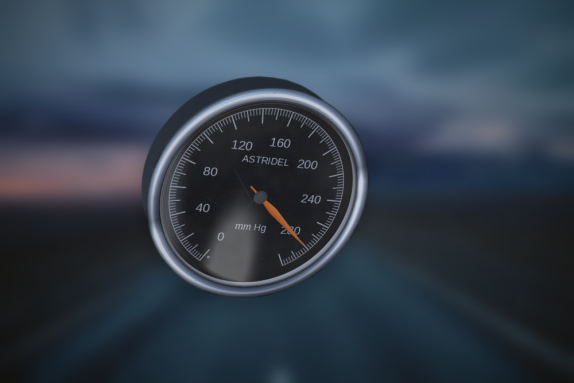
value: 280
